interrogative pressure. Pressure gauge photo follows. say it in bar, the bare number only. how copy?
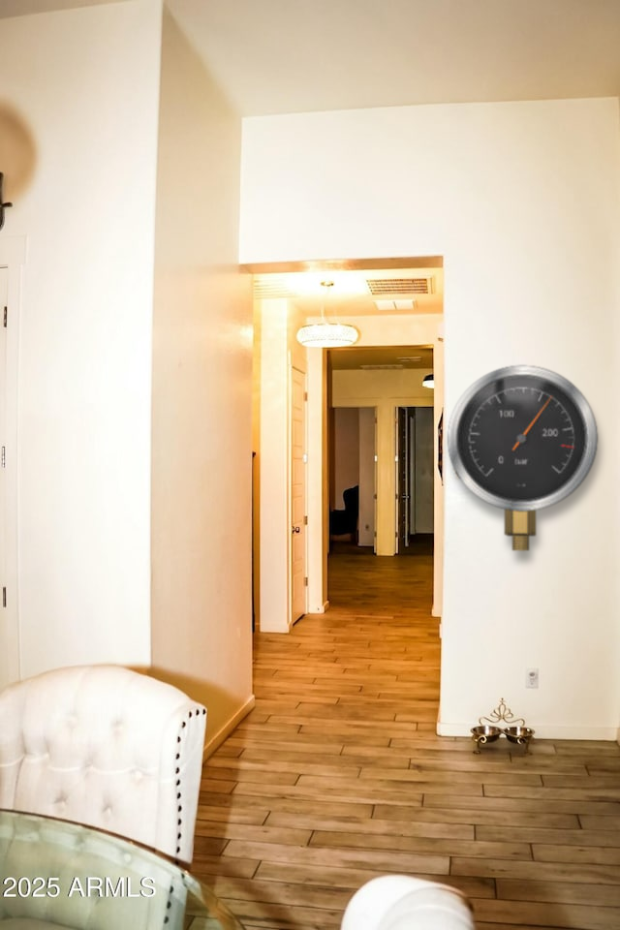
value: 160
